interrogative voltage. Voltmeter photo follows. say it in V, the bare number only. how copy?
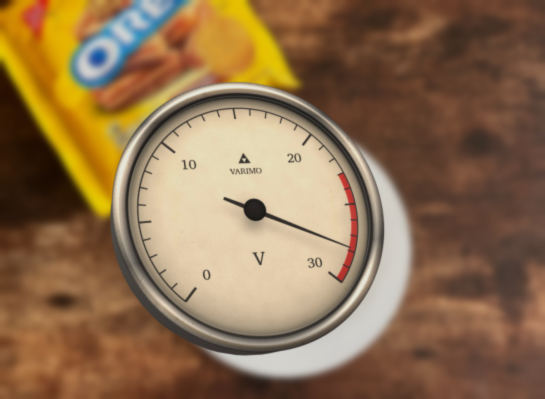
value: 28
